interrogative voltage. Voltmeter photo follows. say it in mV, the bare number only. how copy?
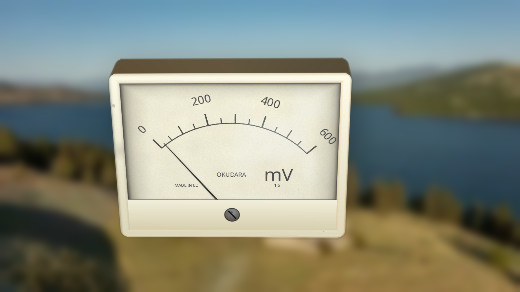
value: 25
